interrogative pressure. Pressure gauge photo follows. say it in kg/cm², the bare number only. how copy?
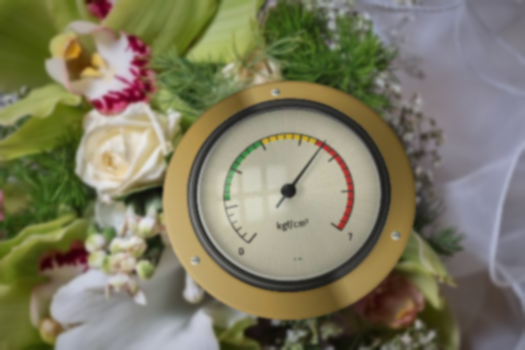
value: 4.6
